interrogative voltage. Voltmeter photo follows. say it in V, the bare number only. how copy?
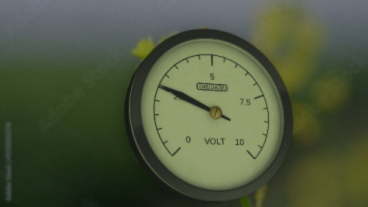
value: 2.5
